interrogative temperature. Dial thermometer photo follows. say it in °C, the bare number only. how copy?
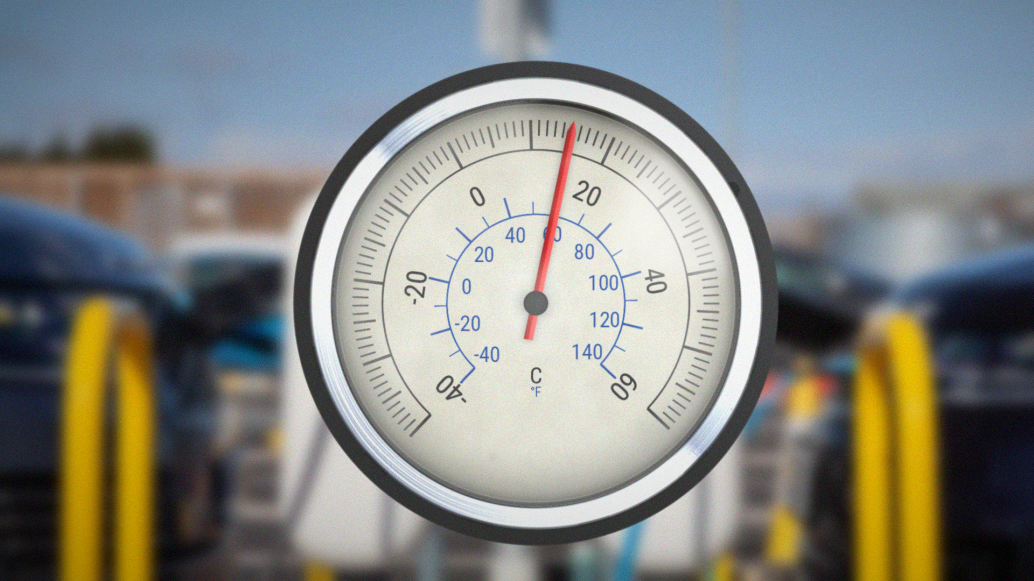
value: 15
